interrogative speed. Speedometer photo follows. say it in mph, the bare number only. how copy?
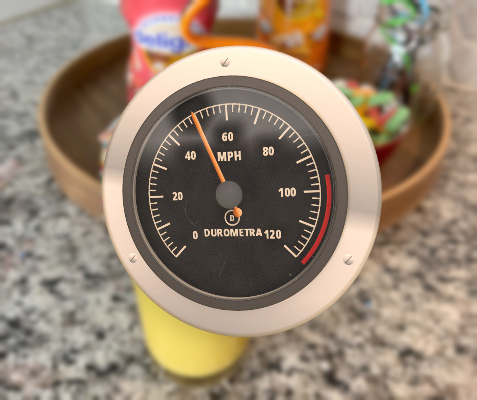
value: 50
